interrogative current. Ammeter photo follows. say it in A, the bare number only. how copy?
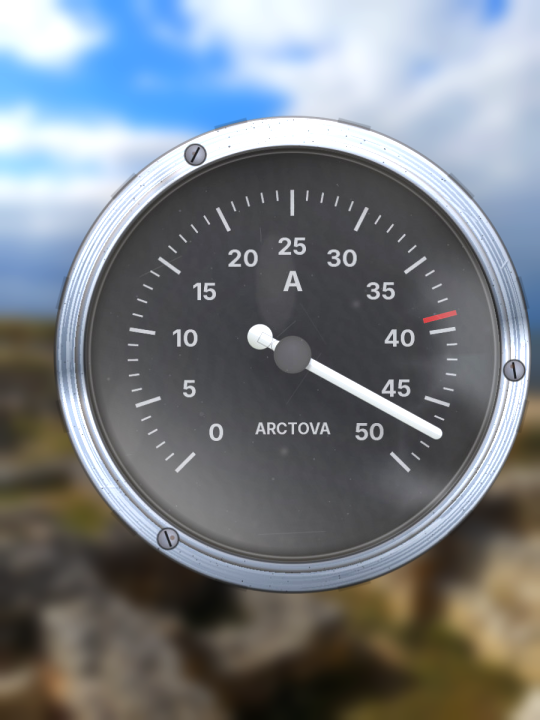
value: 47
